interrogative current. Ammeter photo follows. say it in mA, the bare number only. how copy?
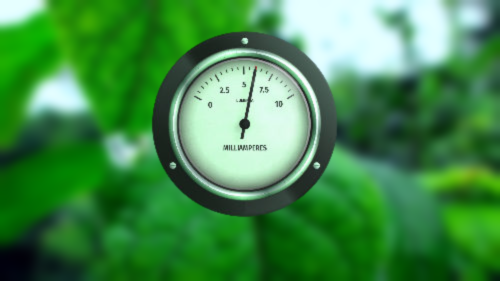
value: 6
